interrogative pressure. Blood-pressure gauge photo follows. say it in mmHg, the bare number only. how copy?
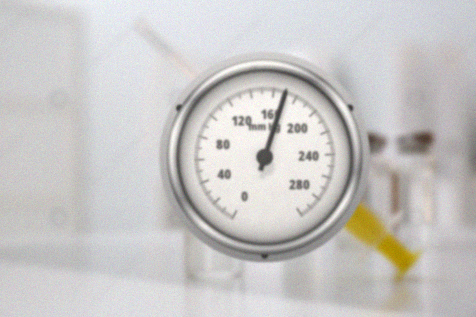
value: 170
